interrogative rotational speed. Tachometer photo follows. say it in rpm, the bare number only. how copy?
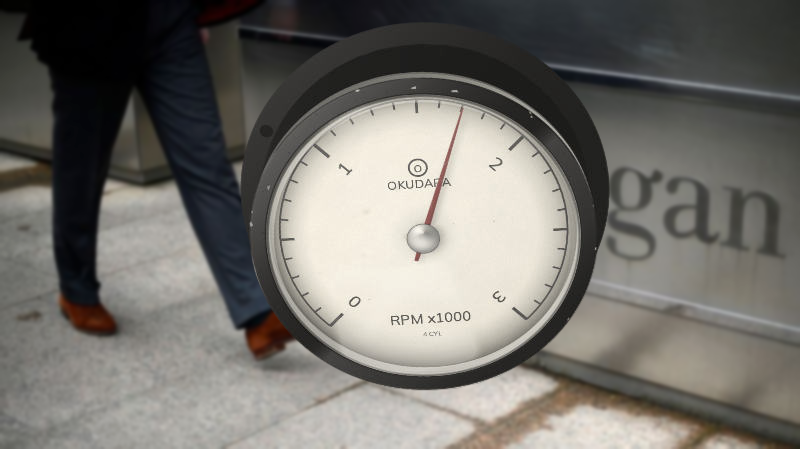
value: 1700
